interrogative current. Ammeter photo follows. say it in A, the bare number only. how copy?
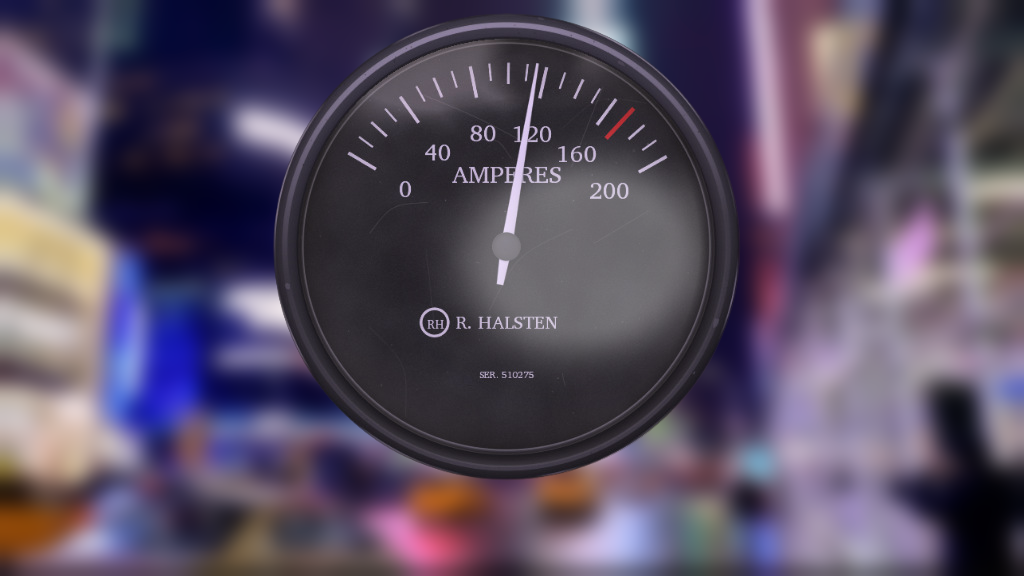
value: 115
